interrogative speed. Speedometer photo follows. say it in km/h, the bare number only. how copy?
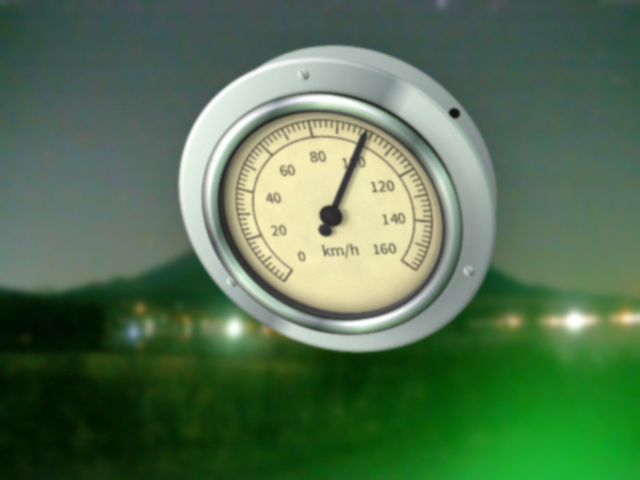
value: 100
